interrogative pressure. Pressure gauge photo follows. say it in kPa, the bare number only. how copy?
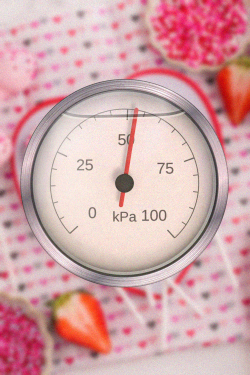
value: 52.5
